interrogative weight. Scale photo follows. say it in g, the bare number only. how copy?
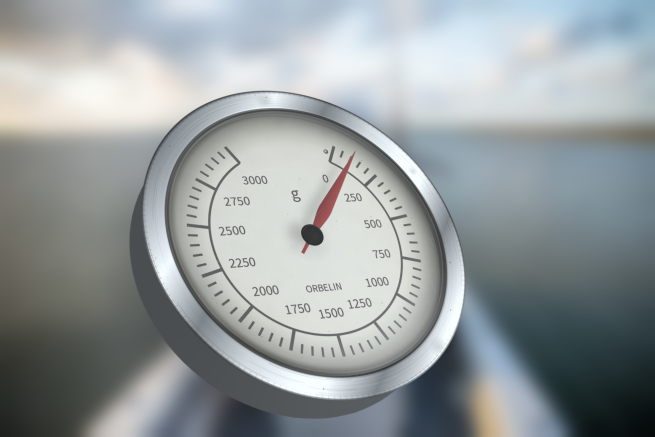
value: 100
